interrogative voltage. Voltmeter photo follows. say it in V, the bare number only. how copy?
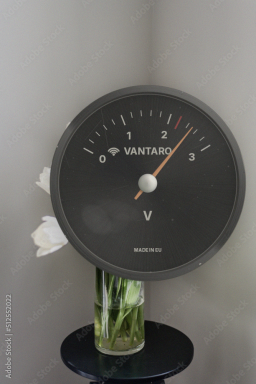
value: 2.5
